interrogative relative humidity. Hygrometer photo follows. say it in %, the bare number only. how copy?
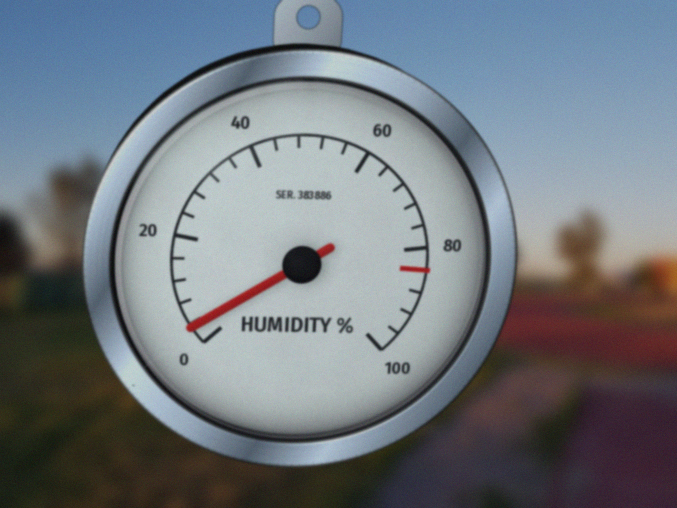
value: 4
